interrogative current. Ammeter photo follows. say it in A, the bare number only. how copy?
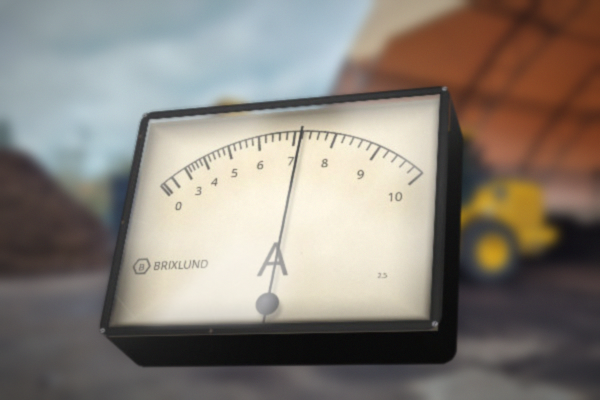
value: 7.2
